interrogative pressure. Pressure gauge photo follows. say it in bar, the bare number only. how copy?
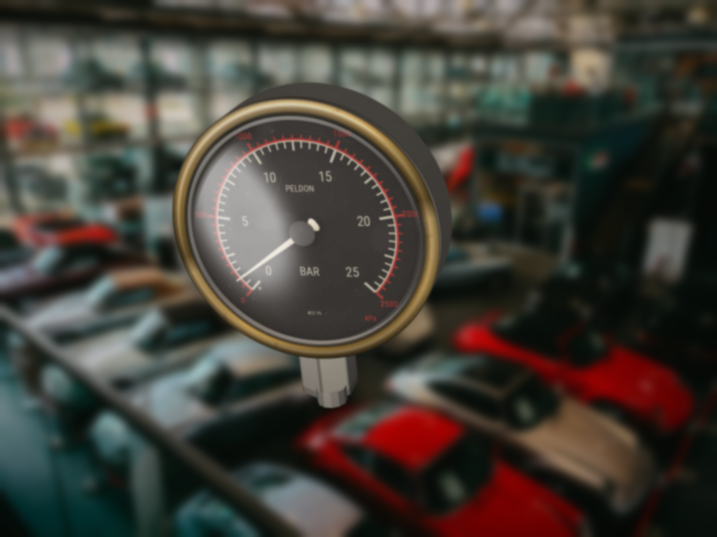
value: 1
